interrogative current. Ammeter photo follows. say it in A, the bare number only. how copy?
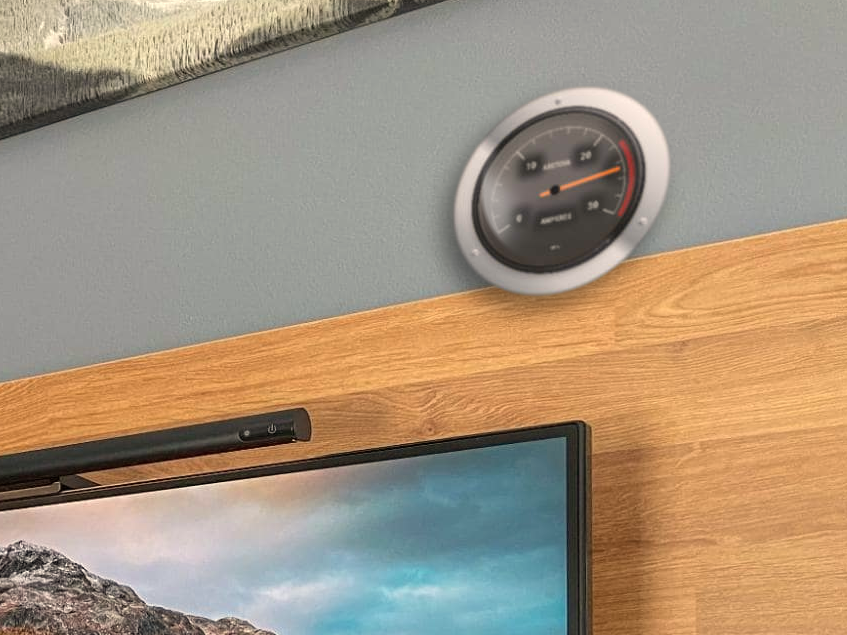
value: 25
